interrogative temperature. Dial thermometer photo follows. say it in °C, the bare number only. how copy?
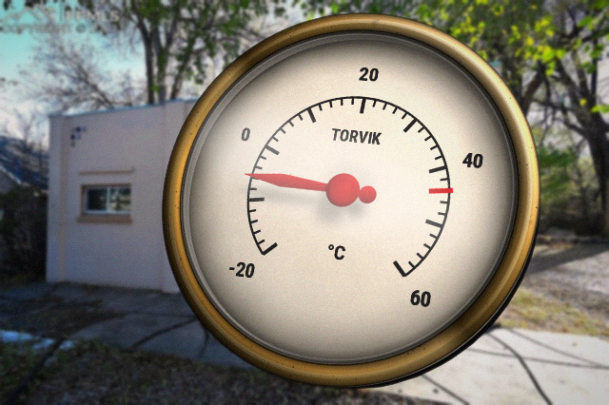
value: -6
